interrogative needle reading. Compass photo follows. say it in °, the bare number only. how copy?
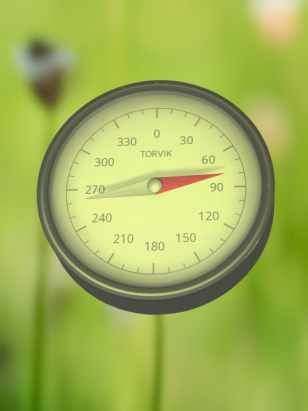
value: 80
